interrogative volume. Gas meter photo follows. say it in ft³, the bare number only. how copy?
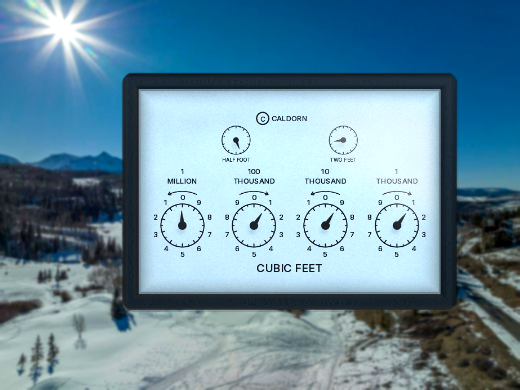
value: 9100
